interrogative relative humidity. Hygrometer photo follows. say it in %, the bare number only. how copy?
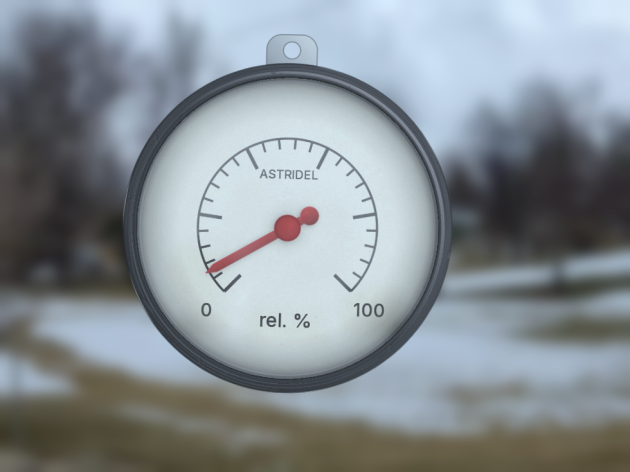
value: 6
